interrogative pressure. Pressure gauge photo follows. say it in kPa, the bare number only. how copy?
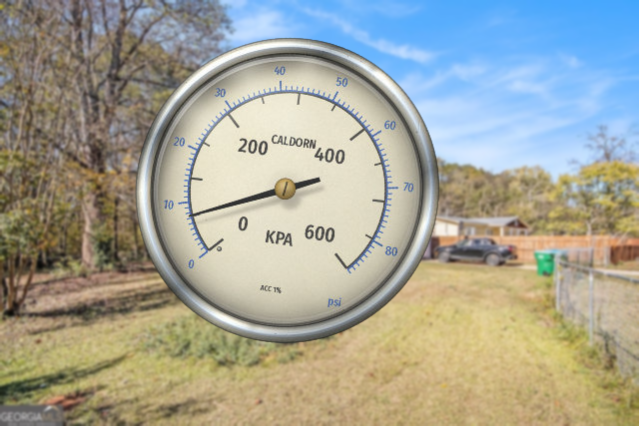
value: 50
